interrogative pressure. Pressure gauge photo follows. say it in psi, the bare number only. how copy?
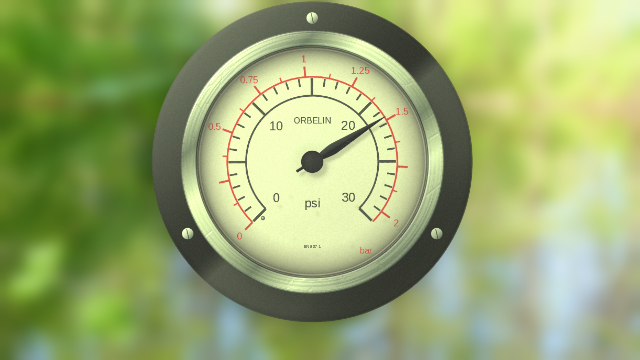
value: 21.5
